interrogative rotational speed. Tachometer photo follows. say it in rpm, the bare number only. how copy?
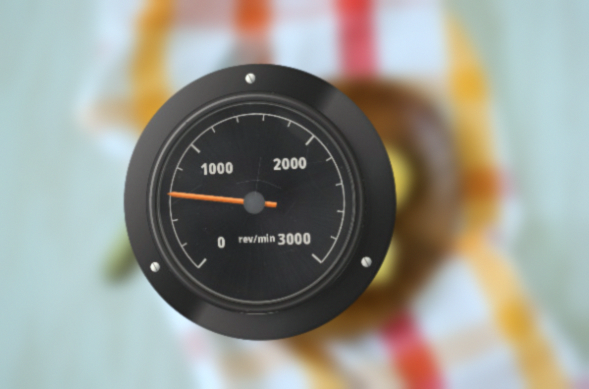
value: 600
